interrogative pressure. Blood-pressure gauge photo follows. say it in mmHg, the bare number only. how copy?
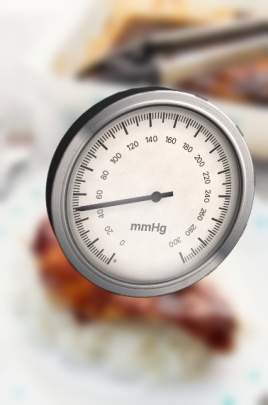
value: 50
